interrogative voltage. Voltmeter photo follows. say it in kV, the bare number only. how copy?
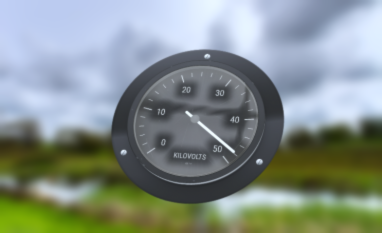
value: 48
